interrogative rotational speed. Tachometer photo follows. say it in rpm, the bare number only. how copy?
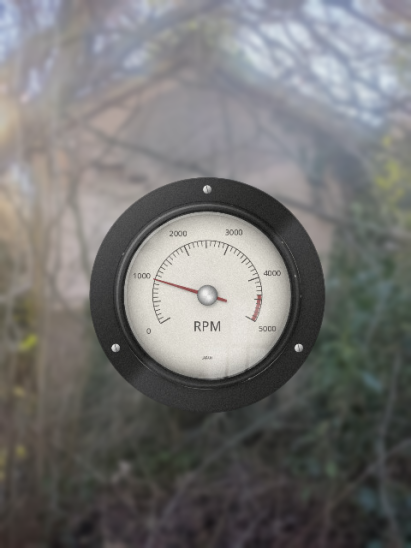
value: 1000
